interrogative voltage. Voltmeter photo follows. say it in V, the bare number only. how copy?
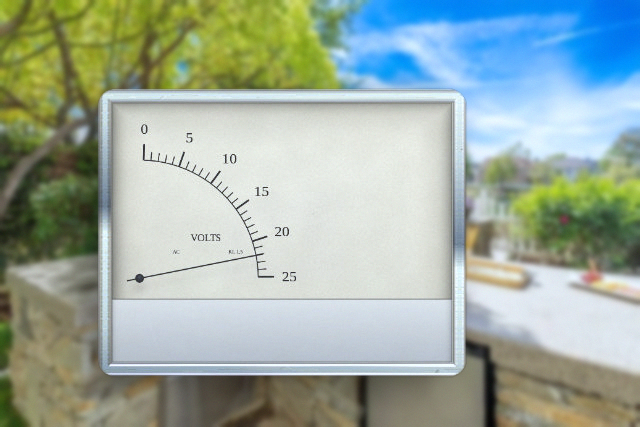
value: 22
